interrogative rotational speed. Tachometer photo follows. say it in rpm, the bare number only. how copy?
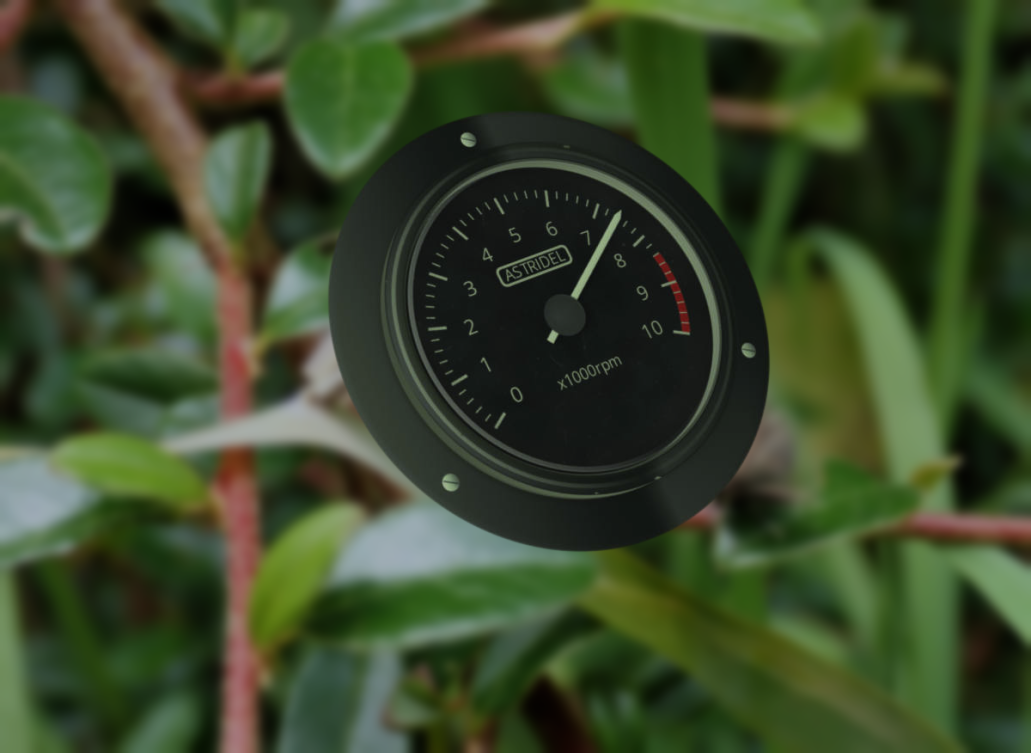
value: 7400
